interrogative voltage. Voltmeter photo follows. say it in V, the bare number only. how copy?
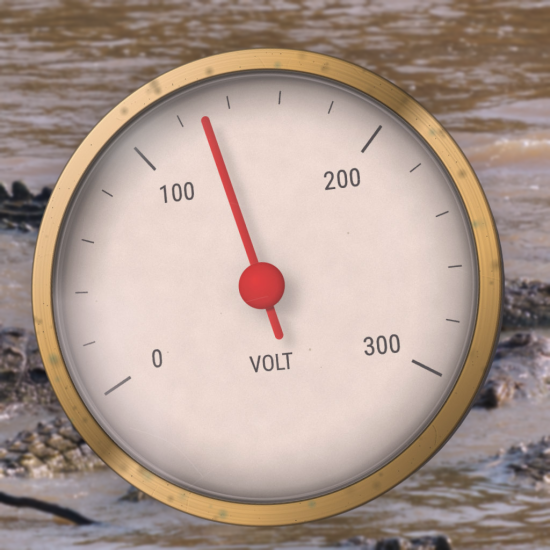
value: 130
